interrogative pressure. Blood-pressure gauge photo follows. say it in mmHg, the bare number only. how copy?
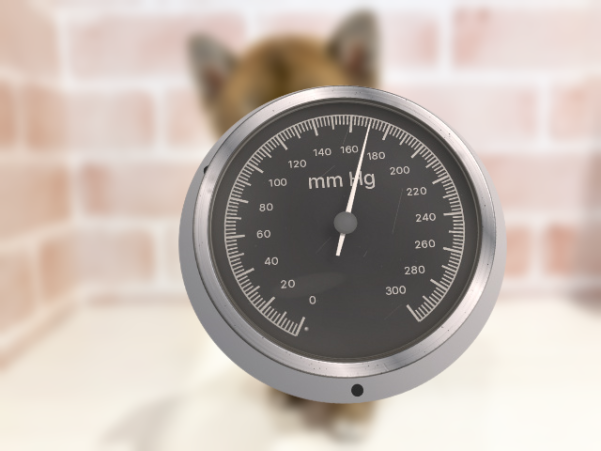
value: 170
